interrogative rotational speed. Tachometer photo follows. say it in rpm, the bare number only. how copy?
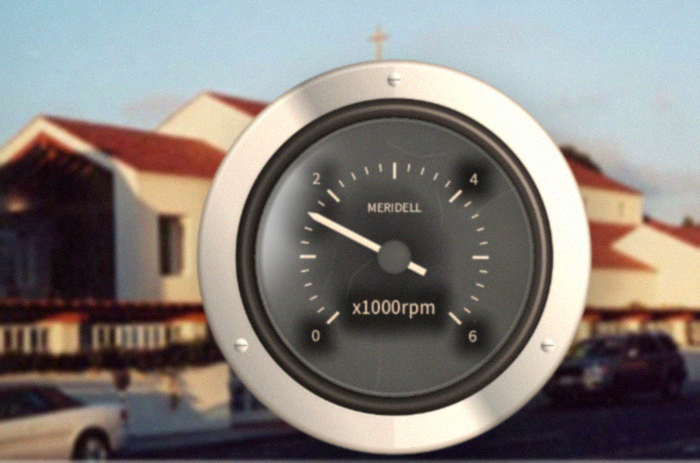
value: 1600
